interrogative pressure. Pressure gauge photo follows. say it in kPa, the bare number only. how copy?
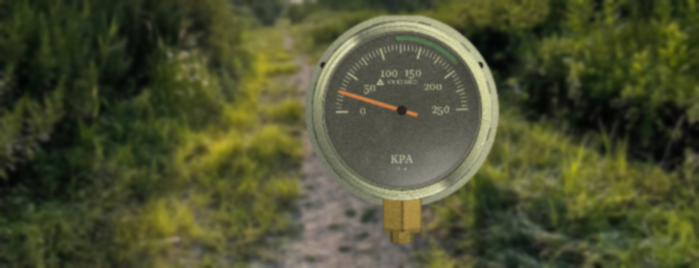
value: 25
